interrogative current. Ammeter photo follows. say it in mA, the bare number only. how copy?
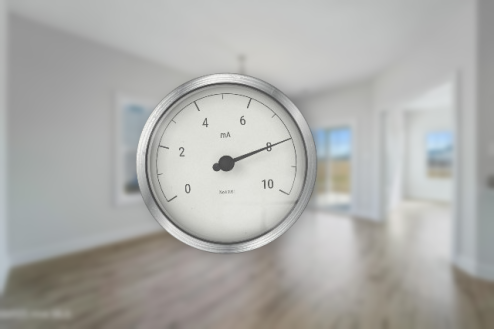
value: 8
